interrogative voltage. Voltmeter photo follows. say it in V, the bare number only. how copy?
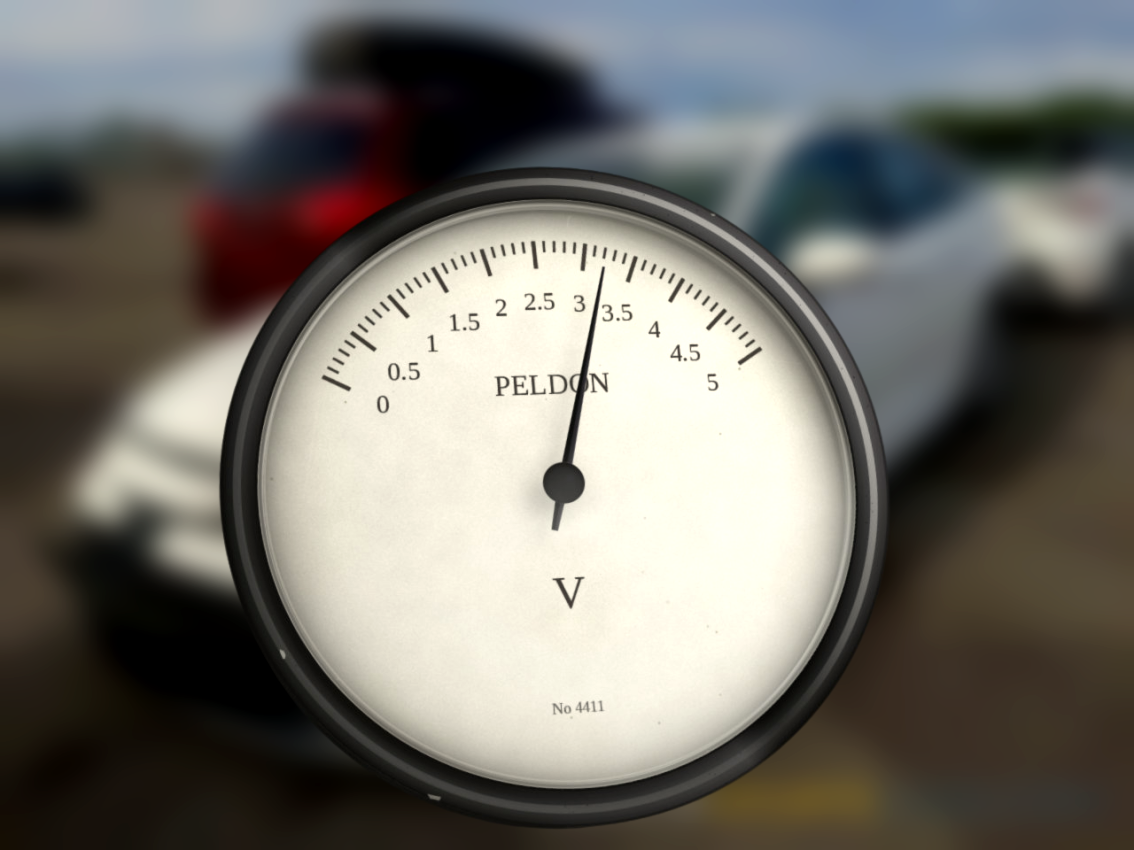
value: 3.2
